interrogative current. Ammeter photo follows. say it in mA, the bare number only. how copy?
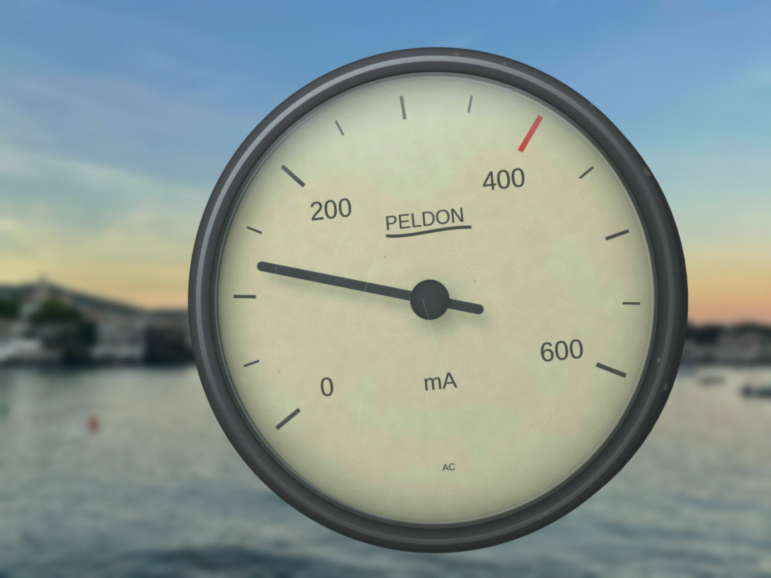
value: 125
